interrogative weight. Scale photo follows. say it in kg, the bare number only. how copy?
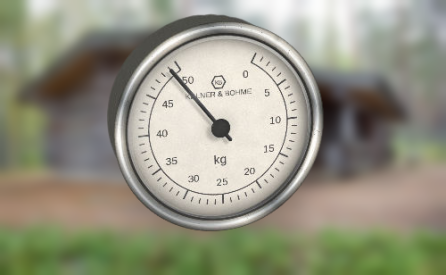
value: 49
